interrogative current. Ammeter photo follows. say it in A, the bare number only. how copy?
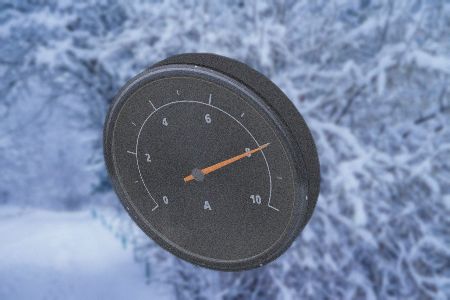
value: 8
